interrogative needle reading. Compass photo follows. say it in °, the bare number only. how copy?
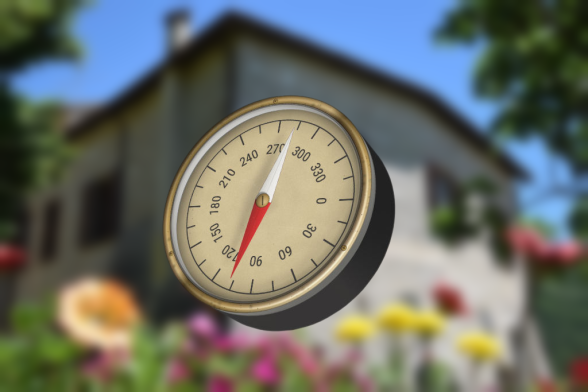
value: 105
